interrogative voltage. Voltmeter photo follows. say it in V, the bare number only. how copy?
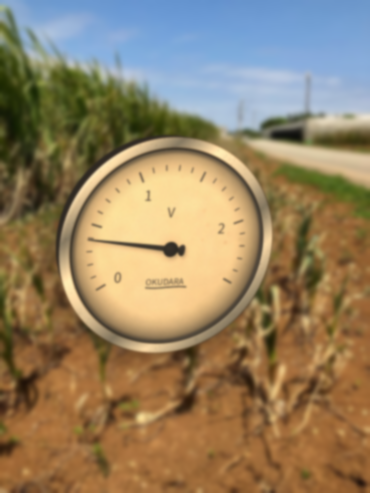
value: 0.4
